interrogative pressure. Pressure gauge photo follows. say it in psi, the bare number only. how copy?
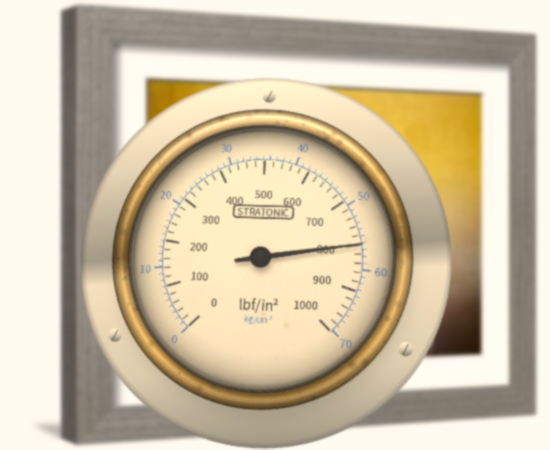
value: 800
